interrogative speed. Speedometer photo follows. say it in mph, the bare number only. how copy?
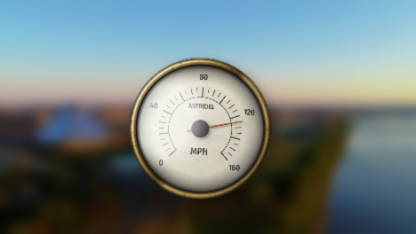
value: 125
